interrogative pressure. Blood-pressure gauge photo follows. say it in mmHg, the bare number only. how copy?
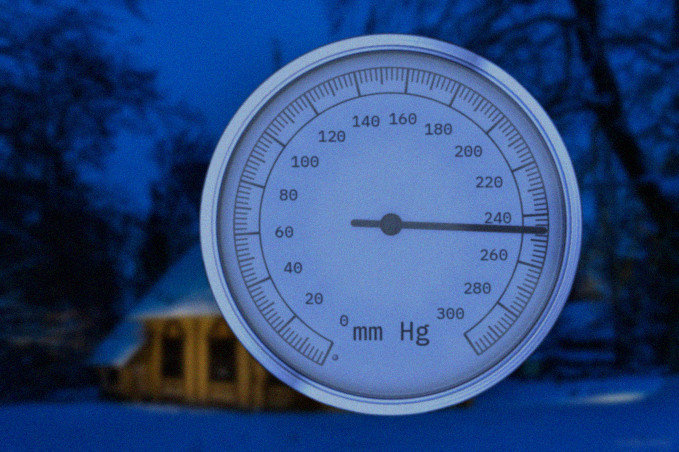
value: 246
